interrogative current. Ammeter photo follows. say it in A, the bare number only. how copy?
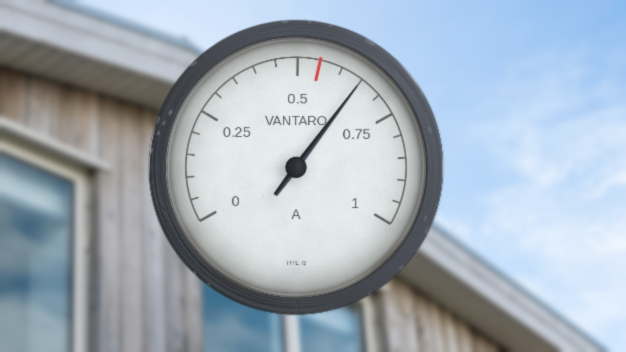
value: 0.65
